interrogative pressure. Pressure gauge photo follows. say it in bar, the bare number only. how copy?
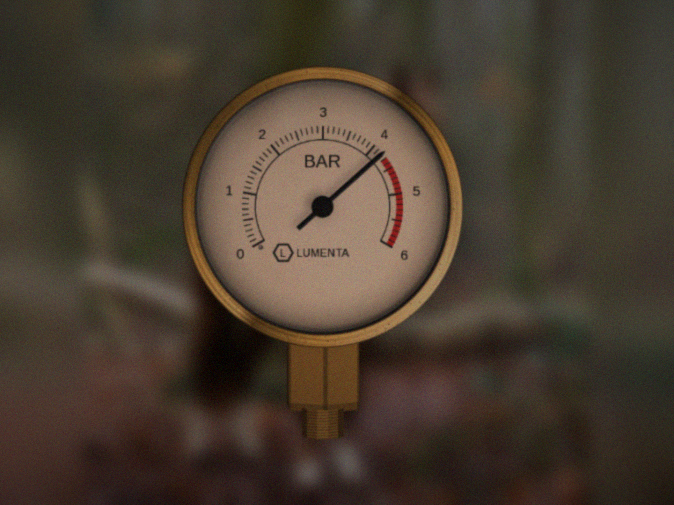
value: 4.2
